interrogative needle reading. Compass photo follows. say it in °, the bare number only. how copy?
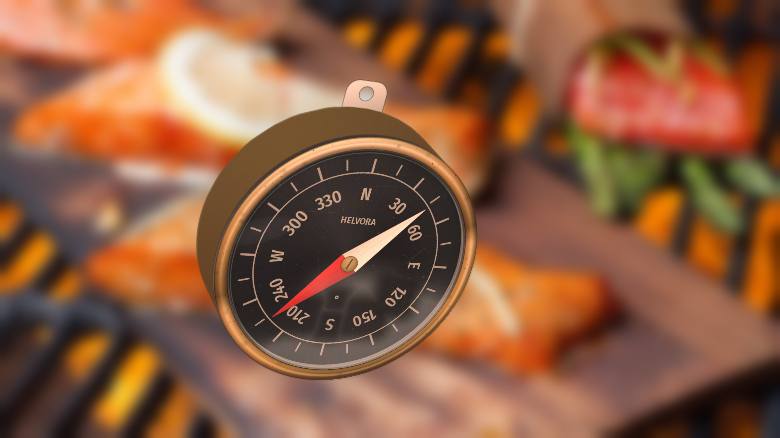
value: 225
